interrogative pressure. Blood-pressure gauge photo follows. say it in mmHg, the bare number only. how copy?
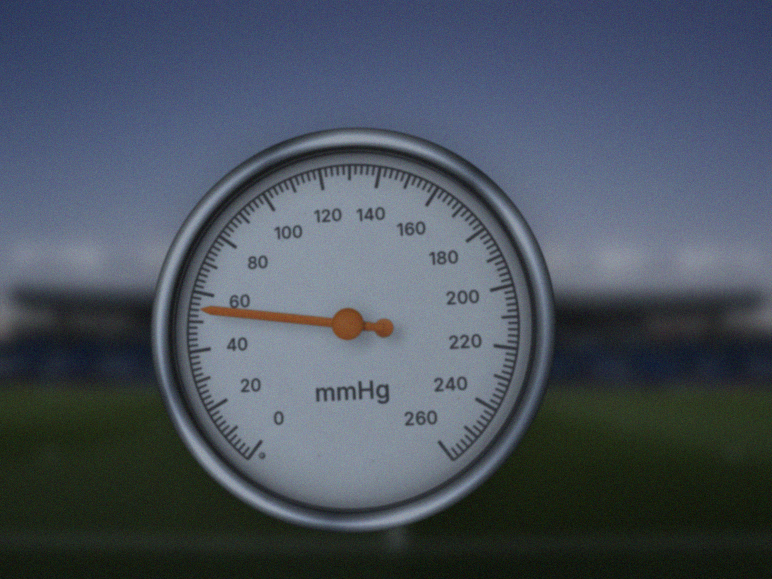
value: 54
